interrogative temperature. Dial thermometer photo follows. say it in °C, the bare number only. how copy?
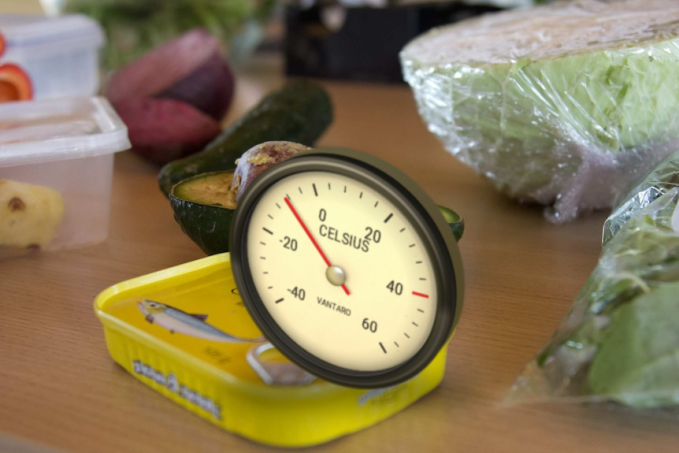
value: -8
